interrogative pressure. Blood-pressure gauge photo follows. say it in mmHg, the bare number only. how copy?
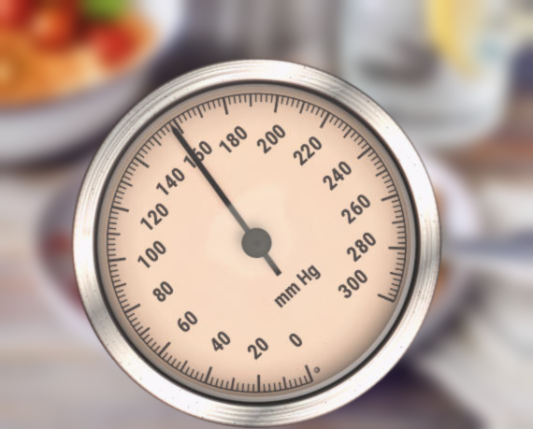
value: 158
